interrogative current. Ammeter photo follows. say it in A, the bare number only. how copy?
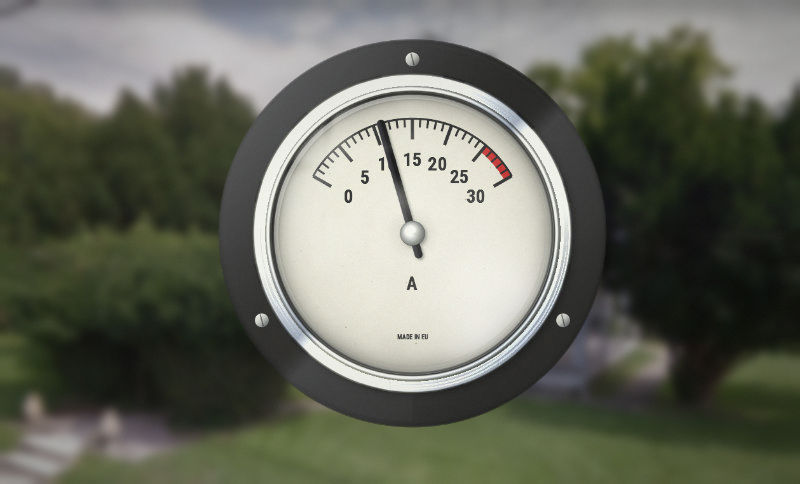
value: 11
